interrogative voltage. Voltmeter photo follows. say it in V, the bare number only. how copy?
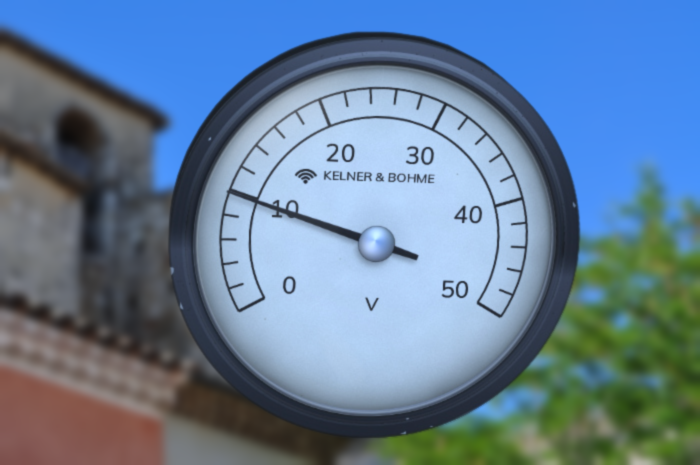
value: 10
